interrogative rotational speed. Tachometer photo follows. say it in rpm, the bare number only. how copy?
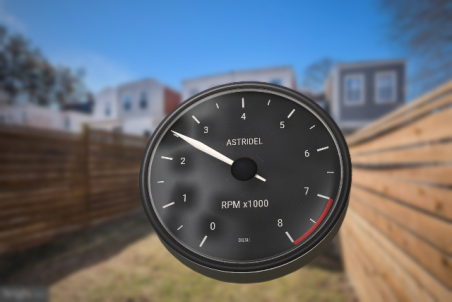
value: 2500
